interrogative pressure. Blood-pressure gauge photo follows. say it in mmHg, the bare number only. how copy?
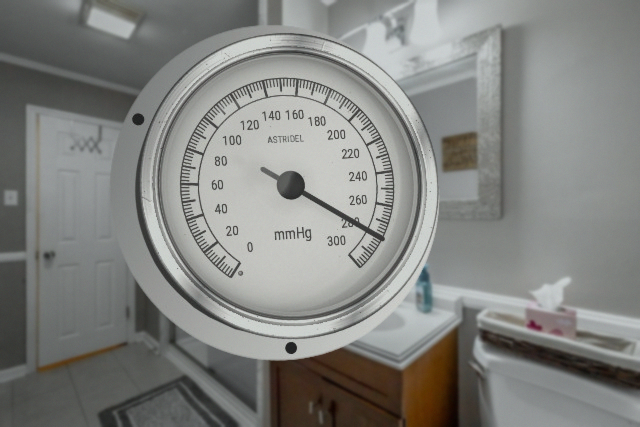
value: 280
